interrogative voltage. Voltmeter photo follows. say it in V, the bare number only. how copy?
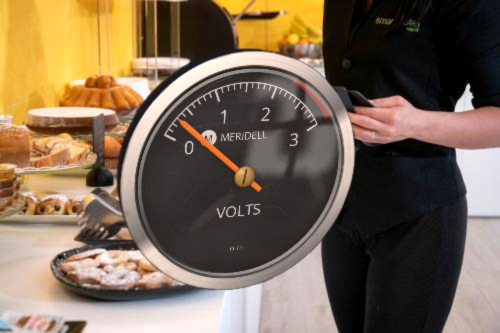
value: 0.3
